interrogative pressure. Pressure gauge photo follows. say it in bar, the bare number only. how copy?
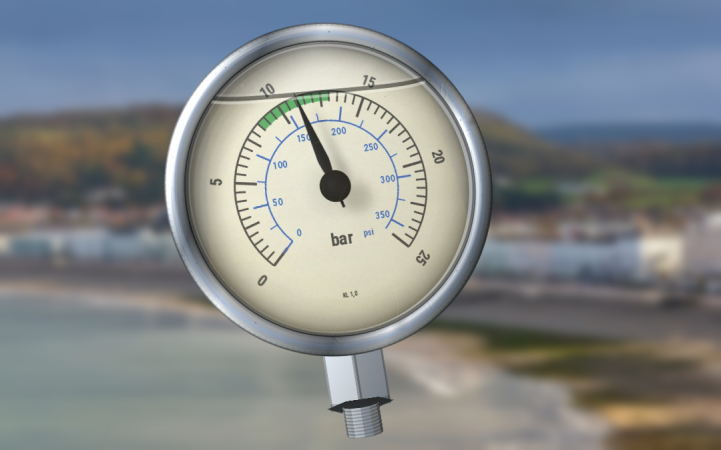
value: 11
